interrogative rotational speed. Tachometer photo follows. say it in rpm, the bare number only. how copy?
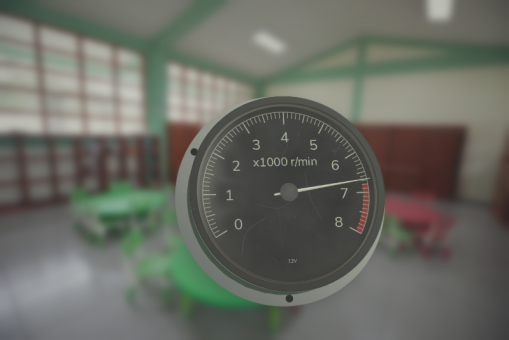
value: 6700
